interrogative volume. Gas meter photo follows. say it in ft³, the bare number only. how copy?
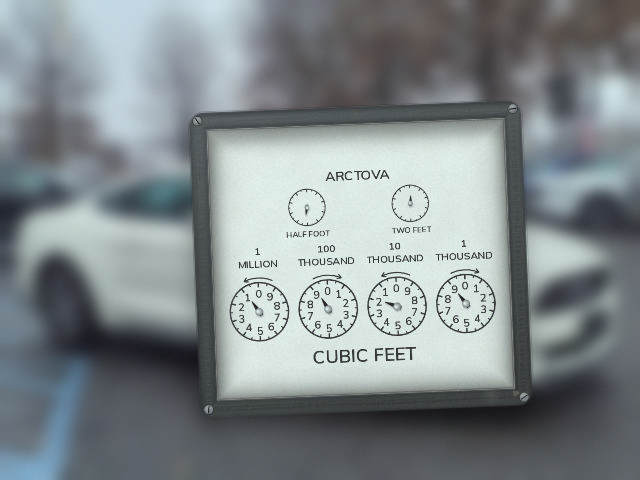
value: 91900
